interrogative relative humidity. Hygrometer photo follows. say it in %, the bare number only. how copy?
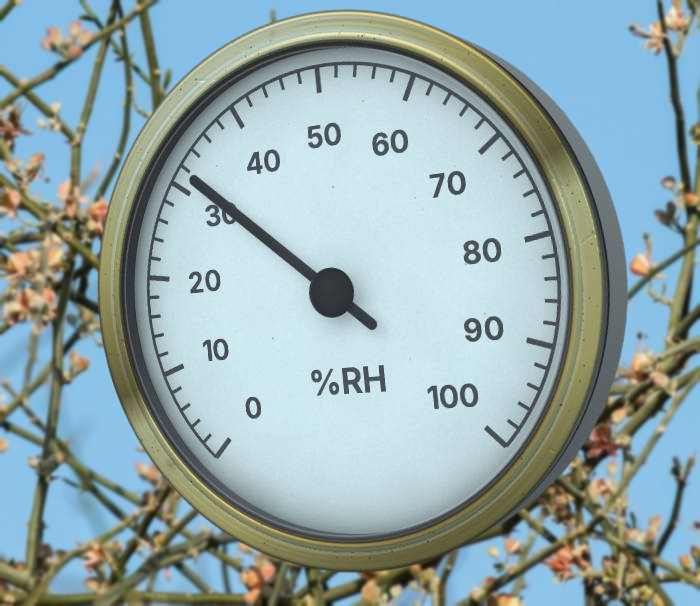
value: 32
